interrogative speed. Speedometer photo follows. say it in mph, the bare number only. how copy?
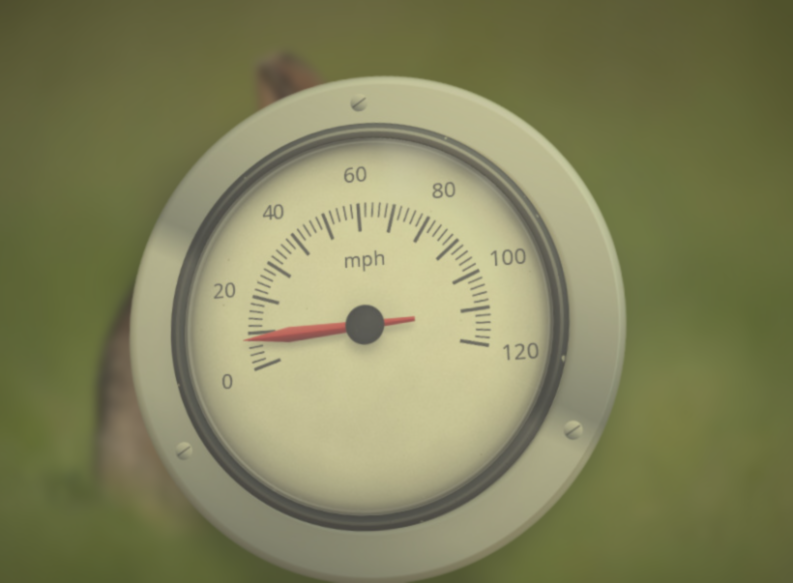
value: 8
